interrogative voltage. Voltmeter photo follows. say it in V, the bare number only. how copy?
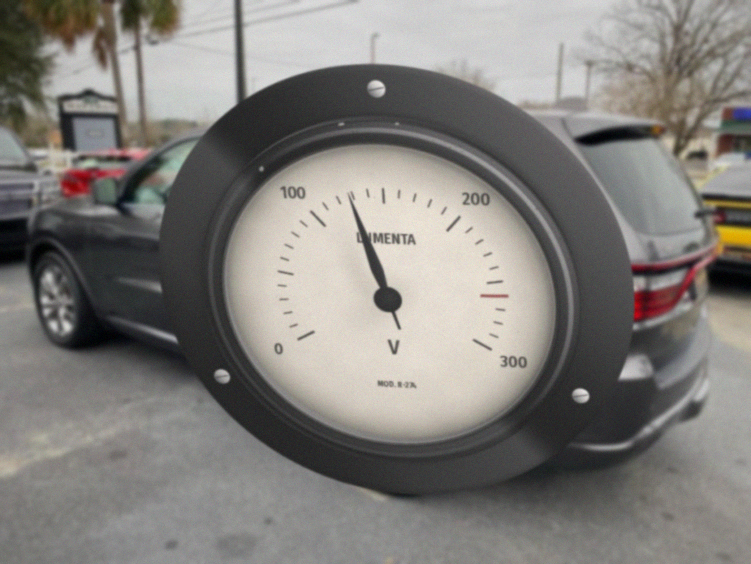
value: 130
